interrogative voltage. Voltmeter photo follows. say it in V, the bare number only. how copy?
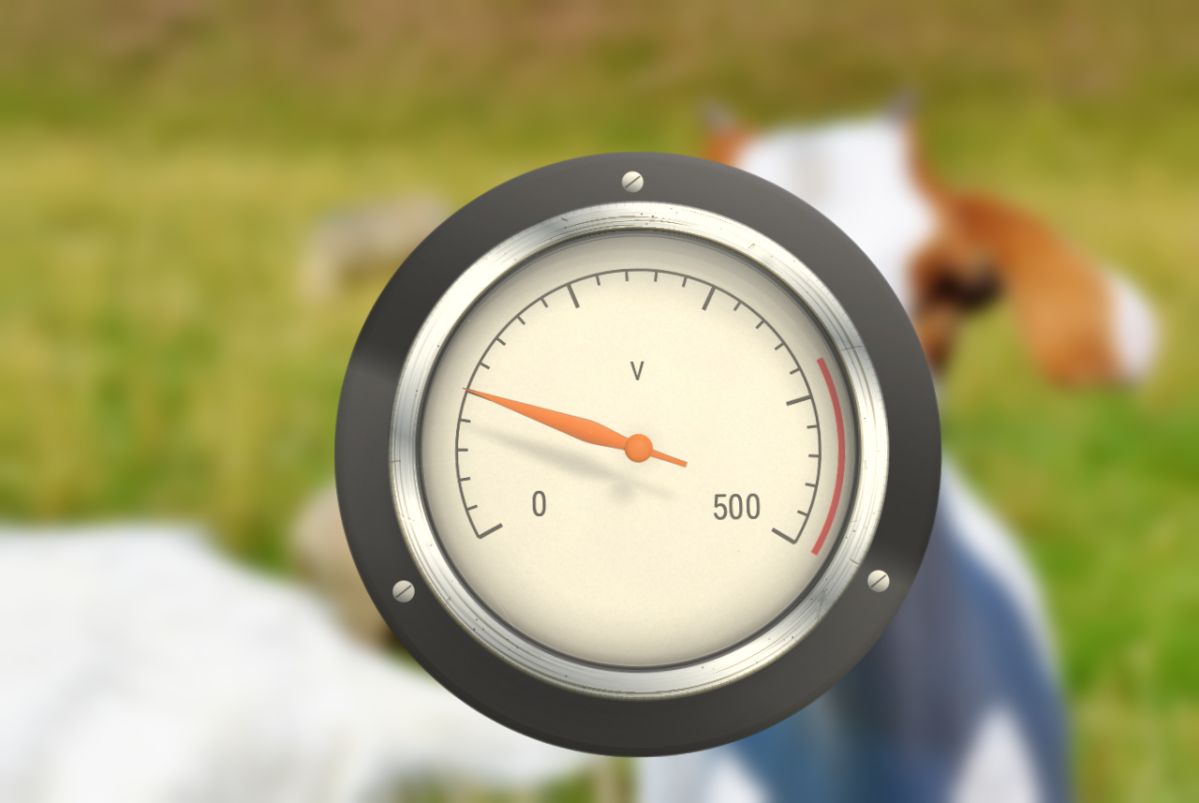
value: 100
